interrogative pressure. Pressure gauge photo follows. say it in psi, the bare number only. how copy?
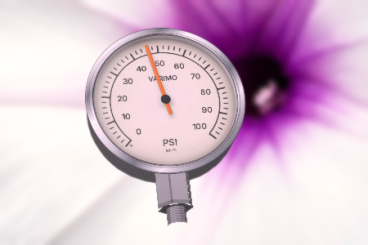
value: 46
